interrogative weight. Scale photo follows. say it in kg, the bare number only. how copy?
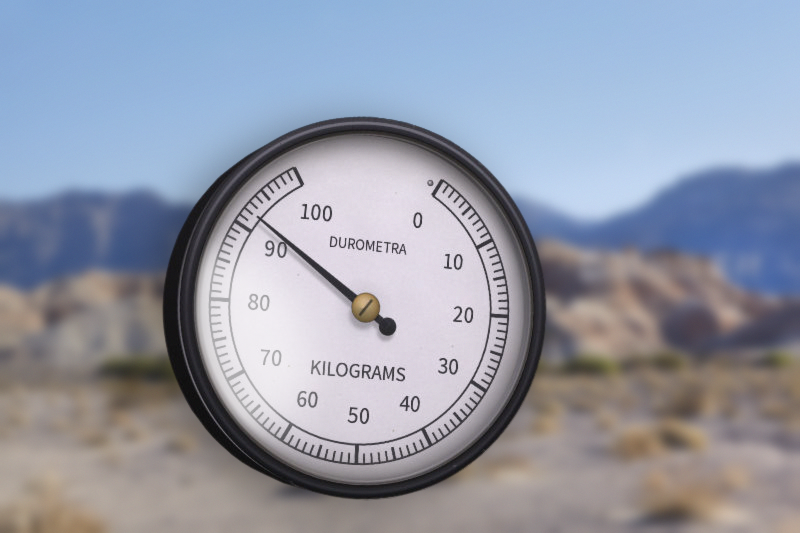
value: 92
